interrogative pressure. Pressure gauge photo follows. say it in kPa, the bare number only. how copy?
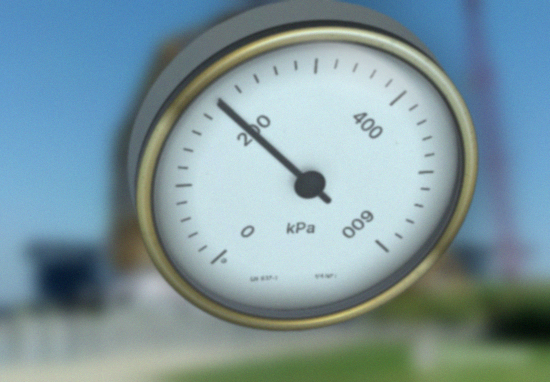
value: 200
